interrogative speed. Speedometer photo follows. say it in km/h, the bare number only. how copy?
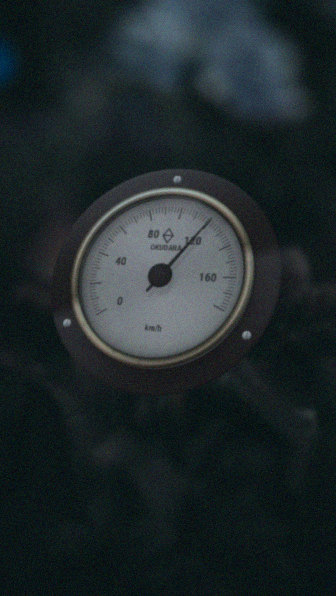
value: 120
